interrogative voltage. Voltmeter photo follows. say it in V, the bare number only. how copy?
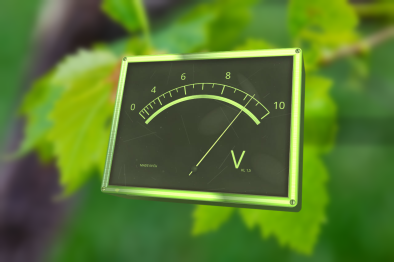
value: 9.25
